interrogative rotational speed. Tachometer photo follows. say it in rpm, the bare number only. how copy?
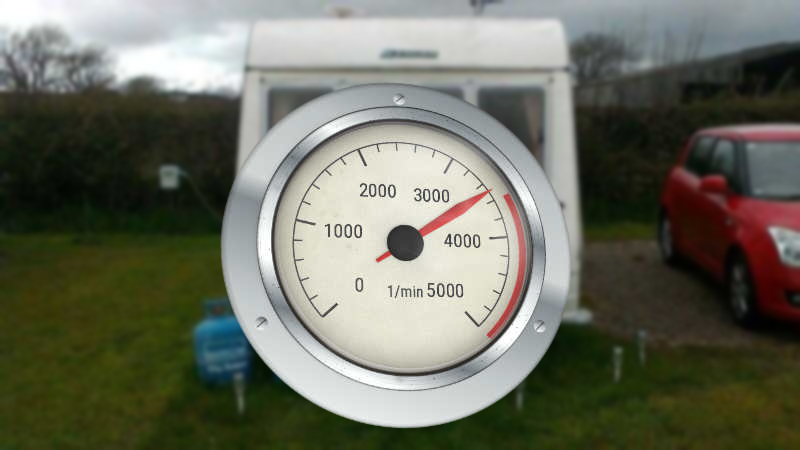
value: 3500
